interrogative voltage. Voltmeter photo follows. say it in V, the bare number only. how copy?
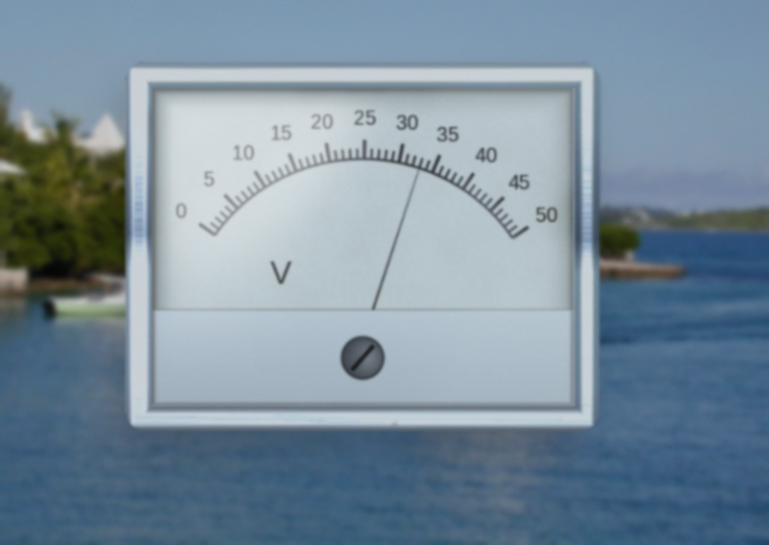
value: 33
